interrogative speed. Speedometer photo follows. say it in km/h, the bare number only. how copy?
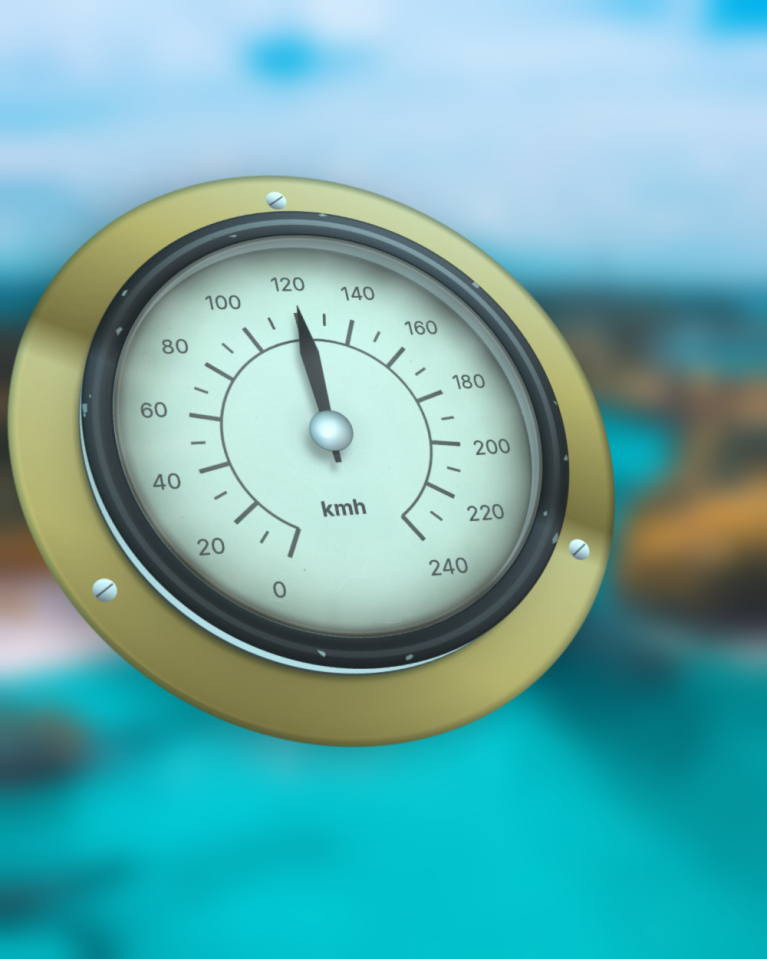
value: 120
